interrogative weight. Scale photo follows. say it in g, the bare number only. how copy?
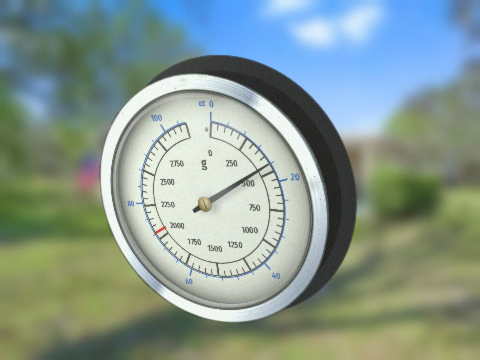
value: 450
